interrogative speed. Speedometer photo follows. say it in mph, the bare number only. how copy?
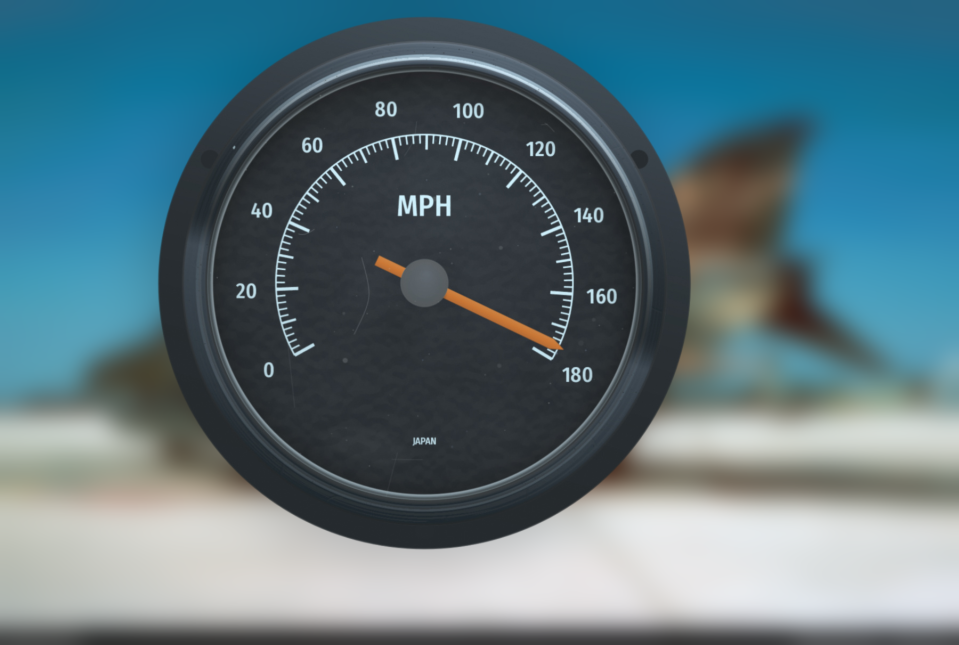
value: 176
